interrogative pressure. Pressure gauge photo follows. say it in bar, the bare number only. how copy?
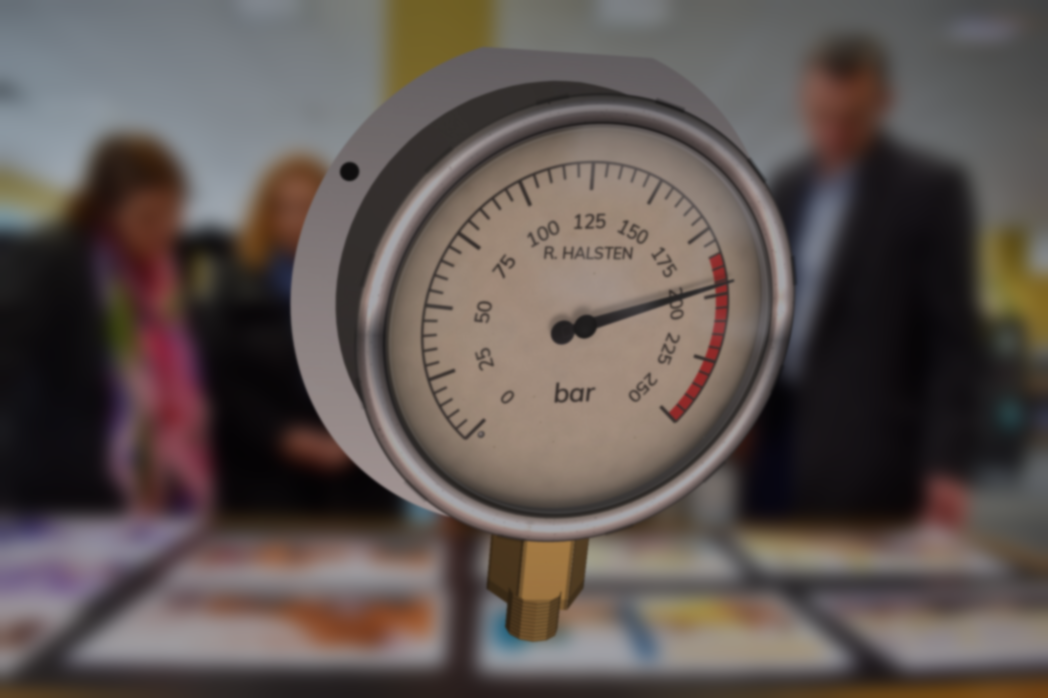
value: 195
